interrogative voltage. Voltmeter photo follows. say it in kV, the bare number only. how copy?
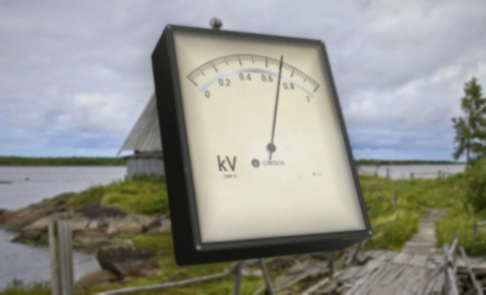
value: 0.7
